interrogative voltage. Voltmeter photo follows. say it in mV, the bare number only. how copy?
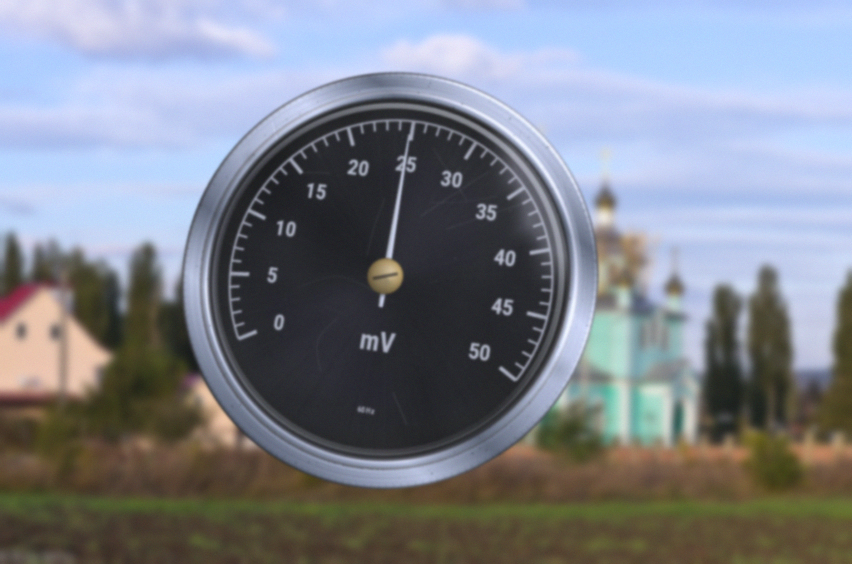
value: 25
